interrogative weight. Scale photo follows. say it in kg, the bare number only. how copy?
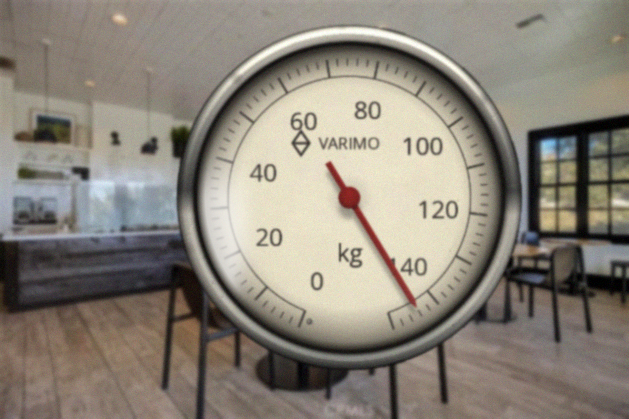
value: 144
